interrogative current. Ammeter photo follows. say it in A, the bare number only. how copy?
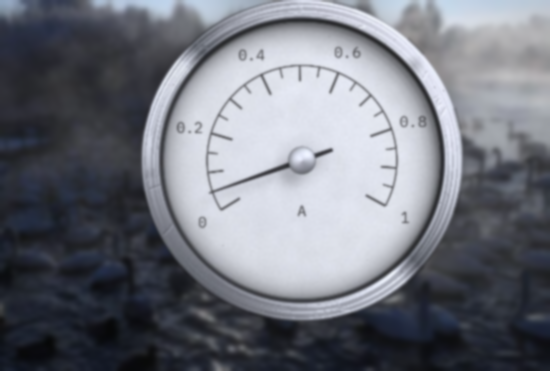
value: 0.05
